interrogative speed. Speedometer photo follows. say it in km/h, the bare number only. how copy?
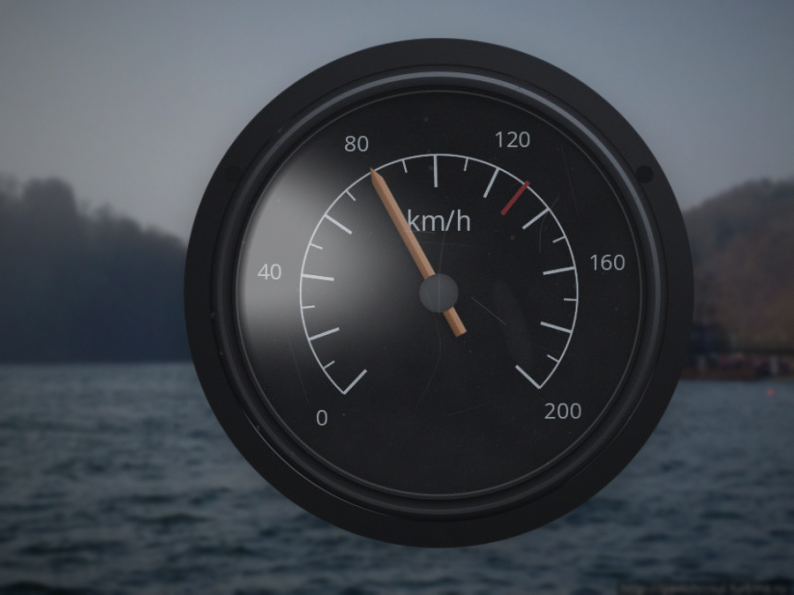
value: 80
